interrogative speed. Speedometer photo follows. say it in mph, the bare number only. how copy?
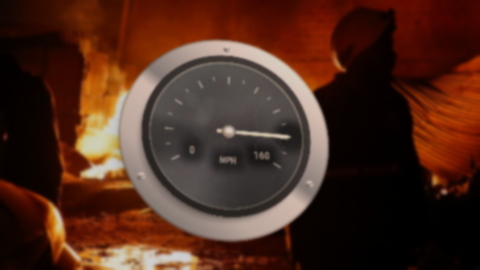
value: 140
